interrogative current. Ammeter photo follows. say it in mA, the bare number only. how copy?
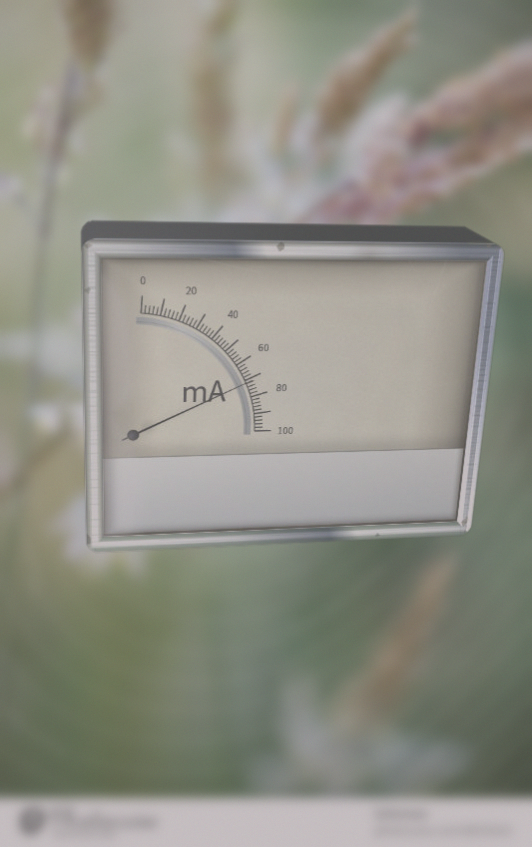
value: 70
